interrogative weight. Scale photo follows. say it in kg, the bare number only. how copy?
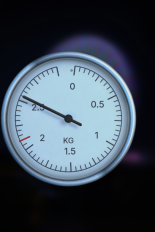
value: 2.55
